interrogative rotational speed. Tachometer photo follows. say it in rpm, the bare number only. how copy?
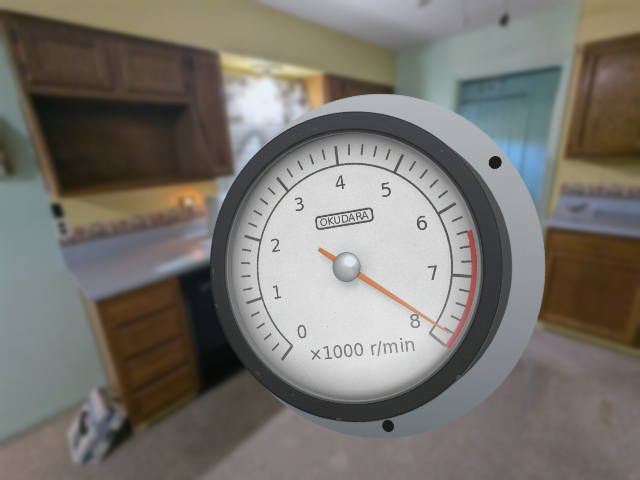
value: 7800
